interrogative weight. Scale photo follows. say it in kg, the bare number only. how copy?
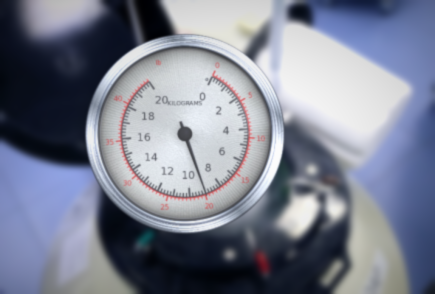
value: 9
